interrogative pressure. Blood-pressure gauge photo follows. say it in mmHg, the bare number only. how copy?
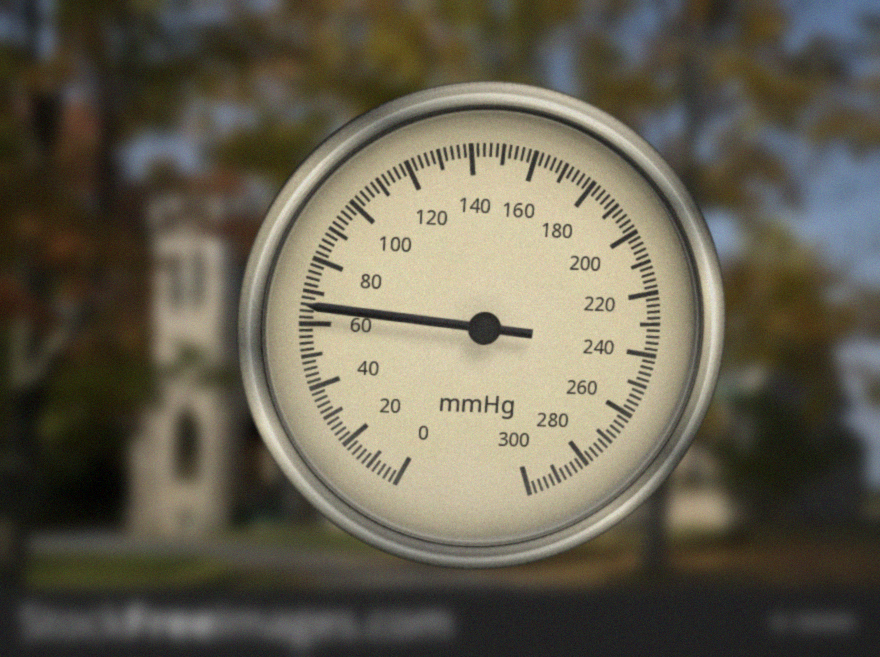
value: 66
